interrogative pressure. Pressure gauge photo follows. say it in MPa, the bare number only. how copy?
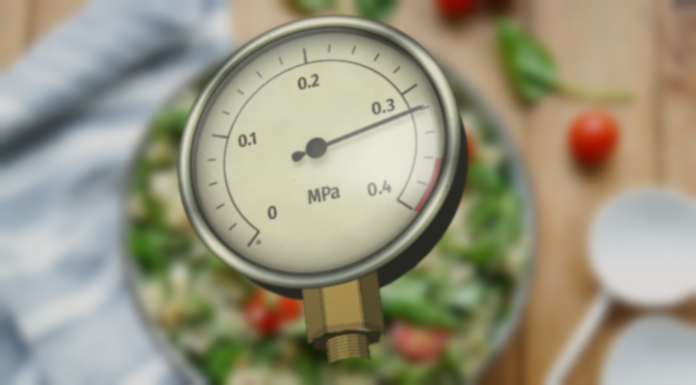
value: 0.32
